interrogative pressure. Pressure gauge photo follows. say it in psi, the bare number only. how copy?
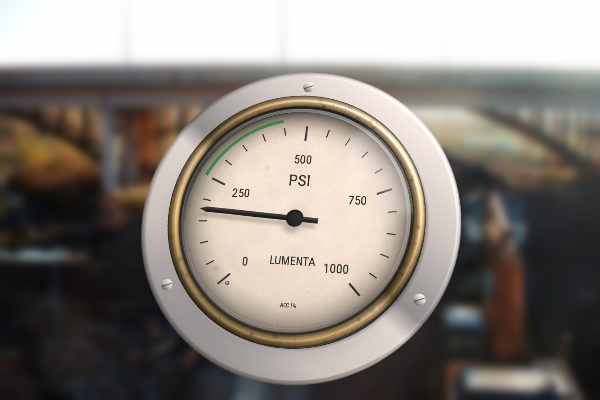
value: 175
